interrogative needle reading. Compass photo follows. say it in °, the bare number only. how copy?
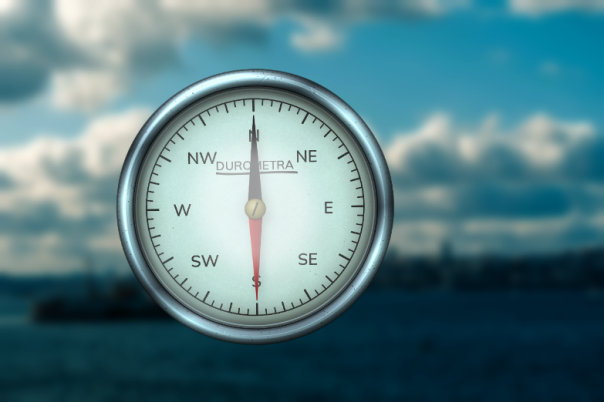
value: 180
